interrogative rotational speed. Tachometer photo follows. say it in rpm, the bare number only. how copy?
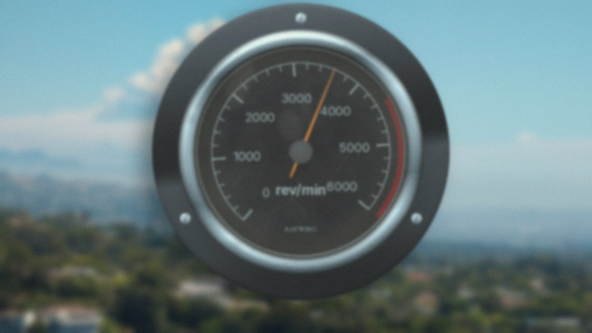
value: 3600
